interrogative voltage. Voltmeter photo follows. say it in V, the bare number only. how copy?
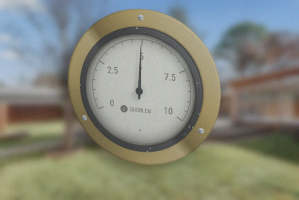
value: 5
